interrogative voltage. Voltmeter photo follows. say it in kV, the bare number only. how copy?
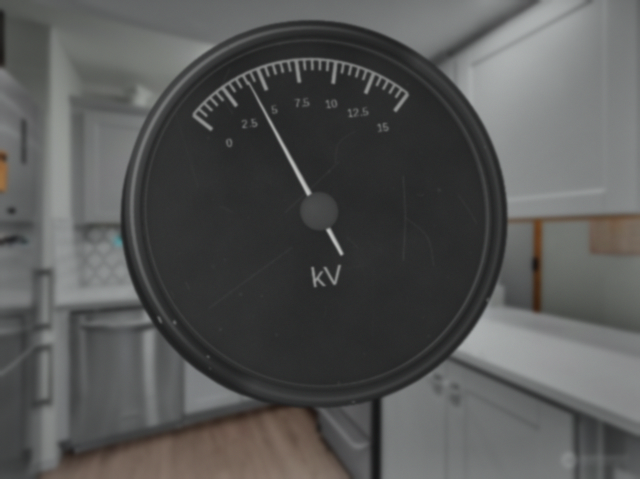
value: 4
